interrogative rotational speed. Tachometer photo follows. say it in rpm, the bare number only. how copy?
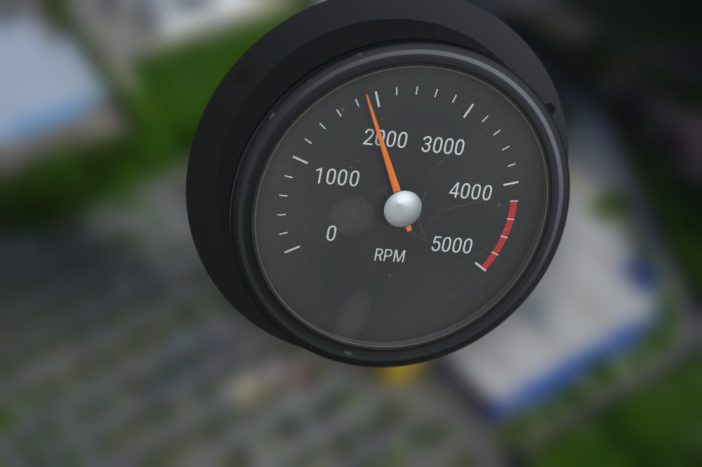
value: 1900
